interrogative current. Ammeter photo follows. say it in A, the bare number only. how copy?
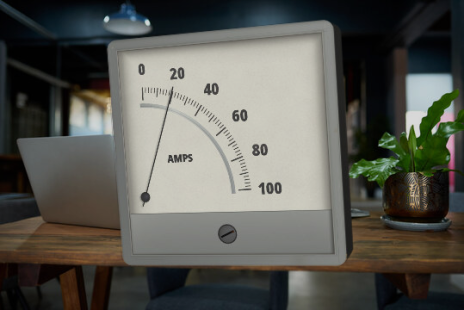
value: 20
